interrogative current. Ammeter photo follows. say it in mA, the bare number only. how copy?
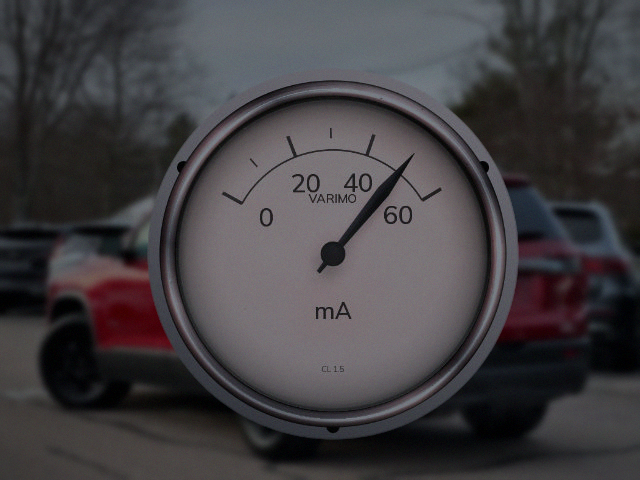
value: 50
